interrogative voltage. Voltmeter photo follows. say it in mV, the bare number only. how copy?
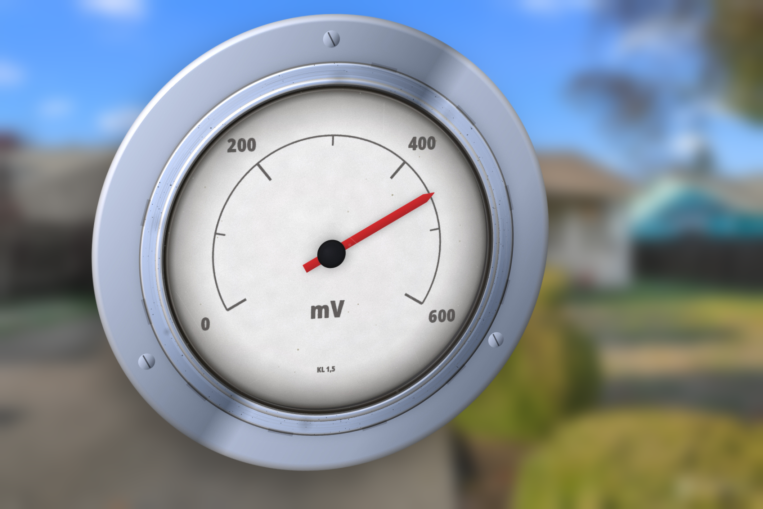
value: 450
